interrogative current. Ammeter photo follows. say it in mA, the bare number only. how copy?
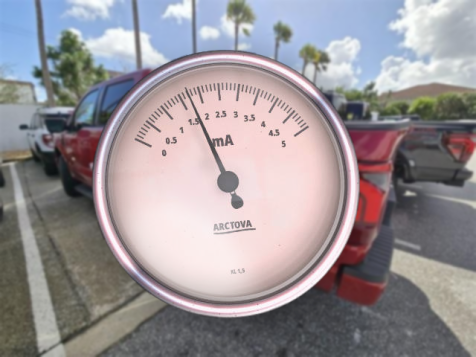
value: 1.7
